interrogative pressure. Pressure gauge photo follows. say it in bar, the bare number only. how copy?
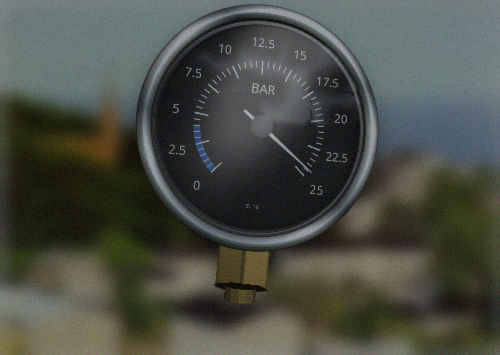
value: 24.5
